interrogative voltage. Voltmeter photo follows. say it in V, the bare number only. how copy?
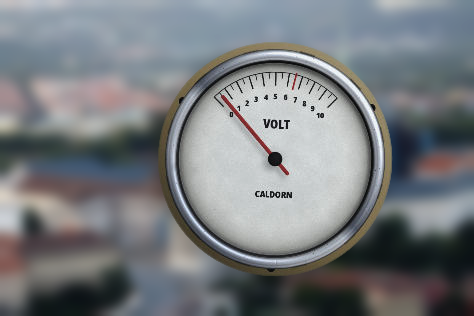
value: 0.5
